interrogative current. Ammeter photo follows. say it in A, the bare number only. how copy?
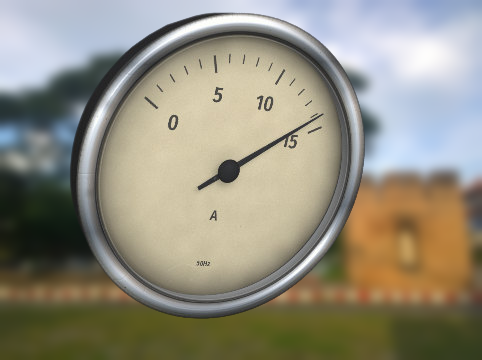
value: 14
